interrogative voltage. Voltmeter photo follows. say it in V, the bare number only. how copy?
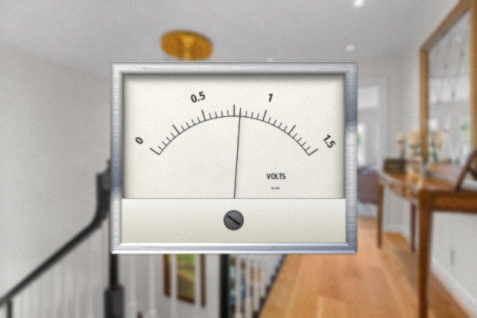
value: 0.8
